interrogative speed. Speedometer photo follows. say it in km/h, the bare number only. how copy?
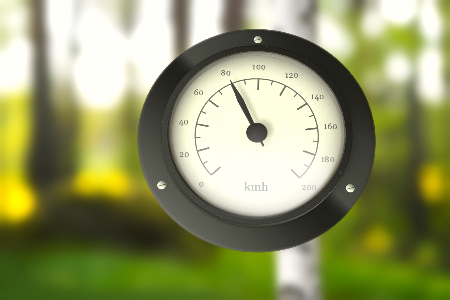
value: 80
